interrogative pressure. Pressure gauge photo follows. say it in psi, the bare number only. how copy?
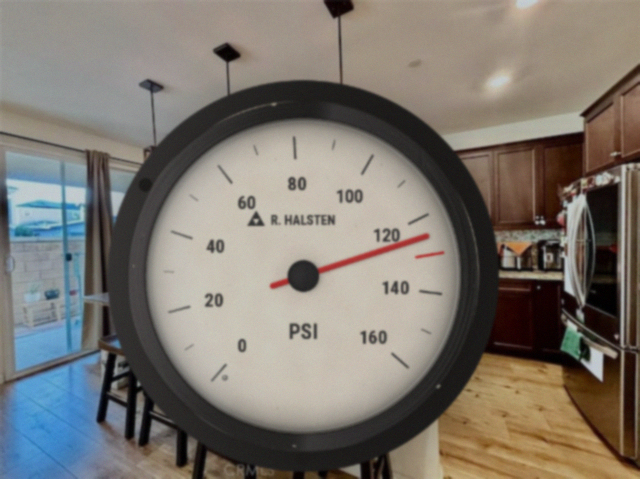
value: 125
